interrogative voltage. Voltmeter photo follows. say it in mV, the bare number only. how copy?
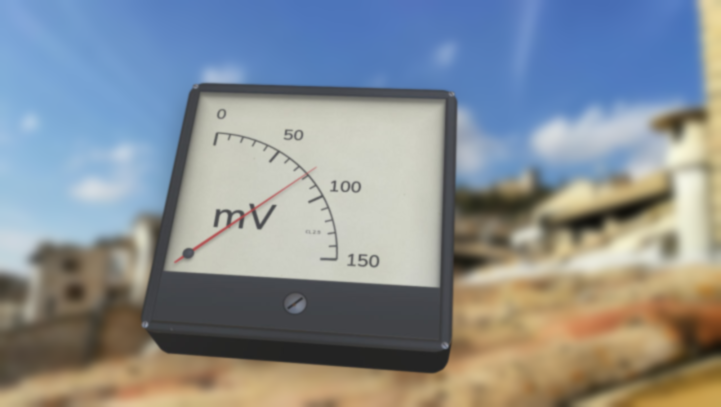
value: 80
